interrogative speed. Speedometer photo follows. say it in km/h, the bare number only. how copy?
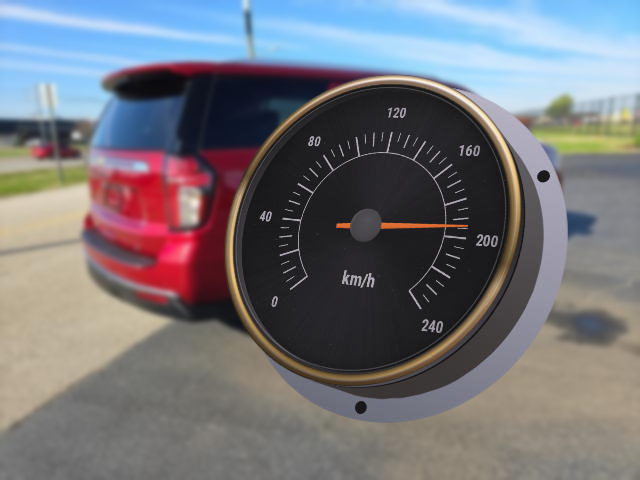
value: 195
